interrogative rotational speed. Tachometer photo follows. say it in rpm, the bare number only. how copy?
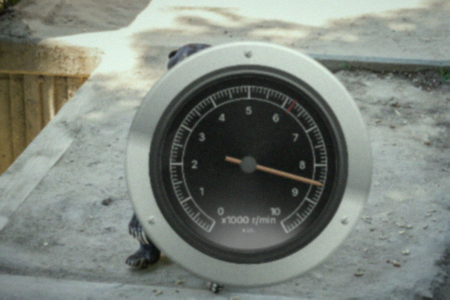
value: 8500
